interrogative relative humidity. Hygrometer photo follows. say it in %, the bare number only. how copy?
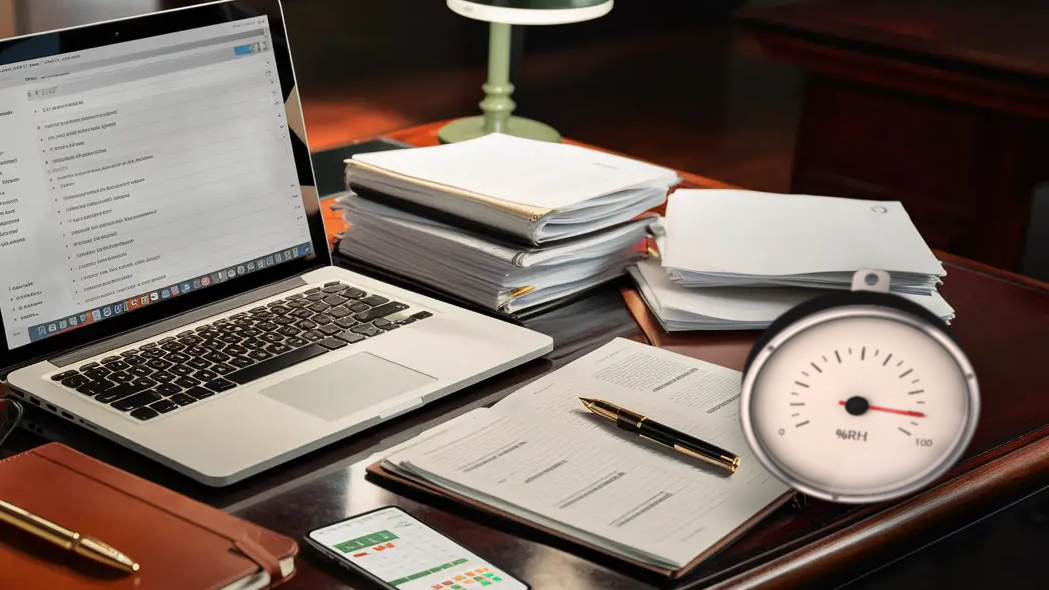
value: 90
